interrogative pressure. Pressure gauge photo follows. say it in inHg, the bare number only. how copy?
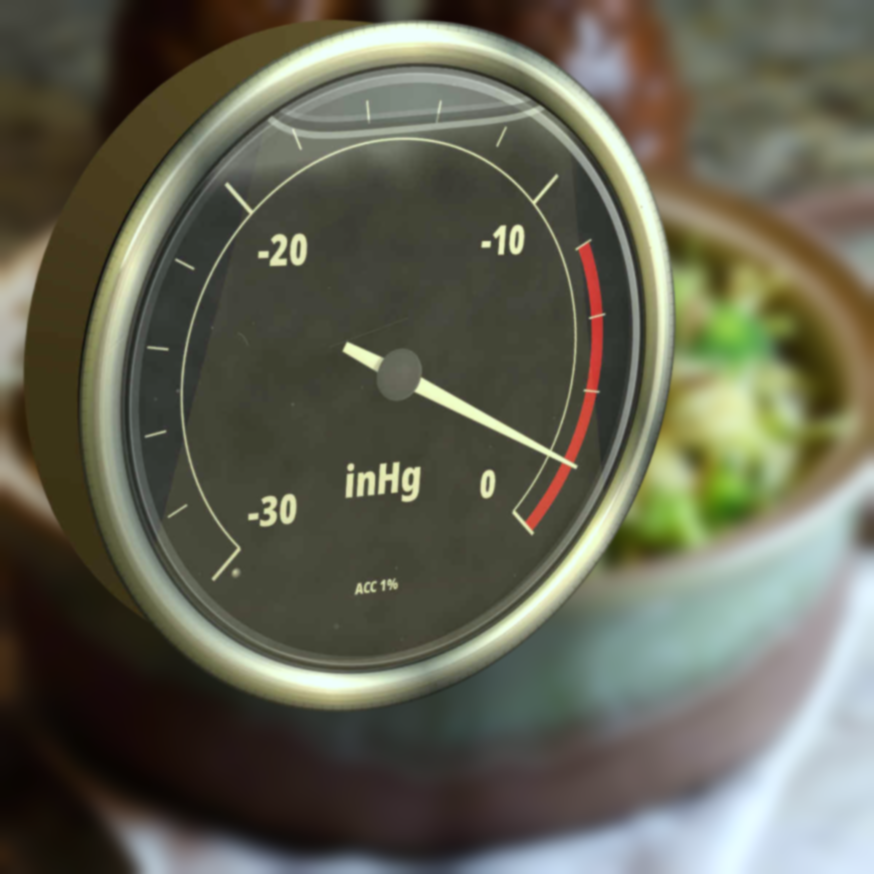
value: -2
